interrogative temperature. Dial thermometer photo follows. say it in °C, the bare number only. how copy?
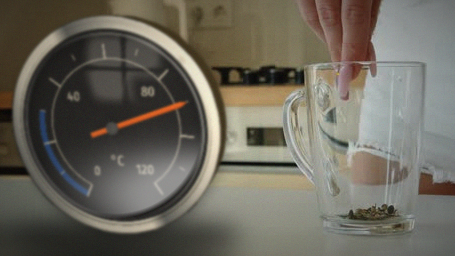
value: 90
